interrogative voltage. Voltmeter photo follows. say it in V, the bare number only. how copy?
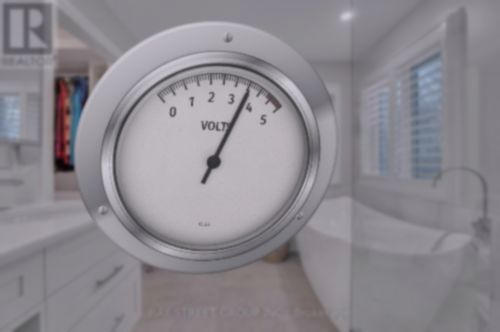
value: 3.5
